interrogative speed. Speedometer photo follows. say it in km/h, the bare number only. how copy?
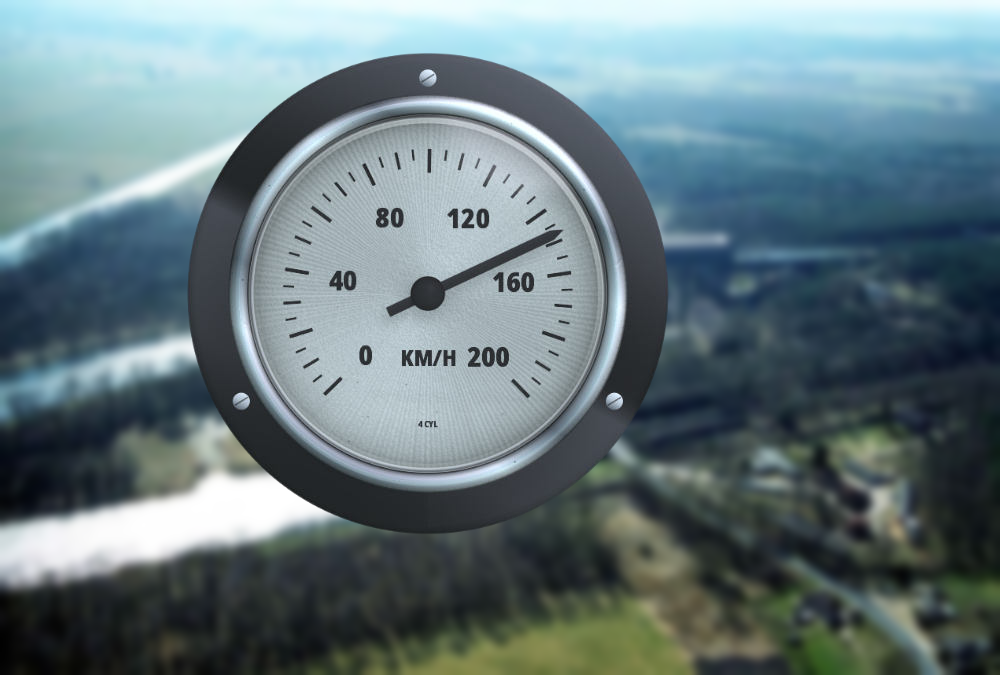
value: 147.5
